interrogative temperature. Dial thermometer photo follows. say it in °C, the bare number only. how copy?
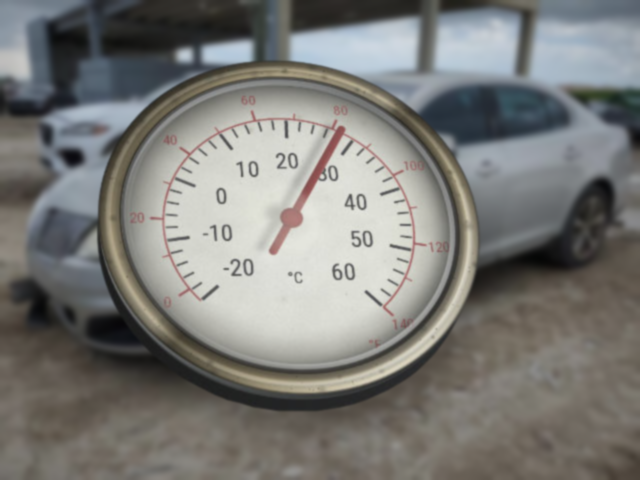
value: 28
